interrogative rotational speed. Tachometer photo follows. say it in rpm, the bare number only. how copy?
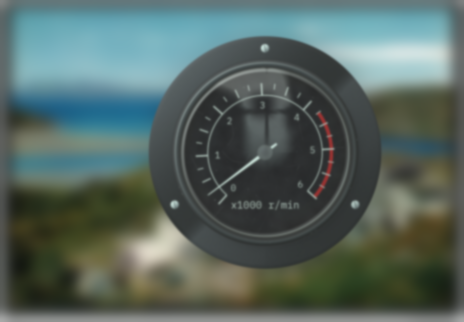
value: 250
